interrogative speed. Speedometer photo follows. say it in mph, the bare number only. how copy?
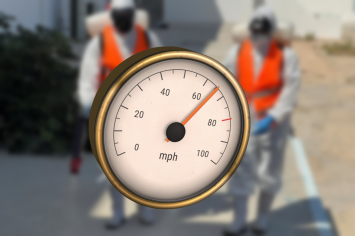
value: 65
